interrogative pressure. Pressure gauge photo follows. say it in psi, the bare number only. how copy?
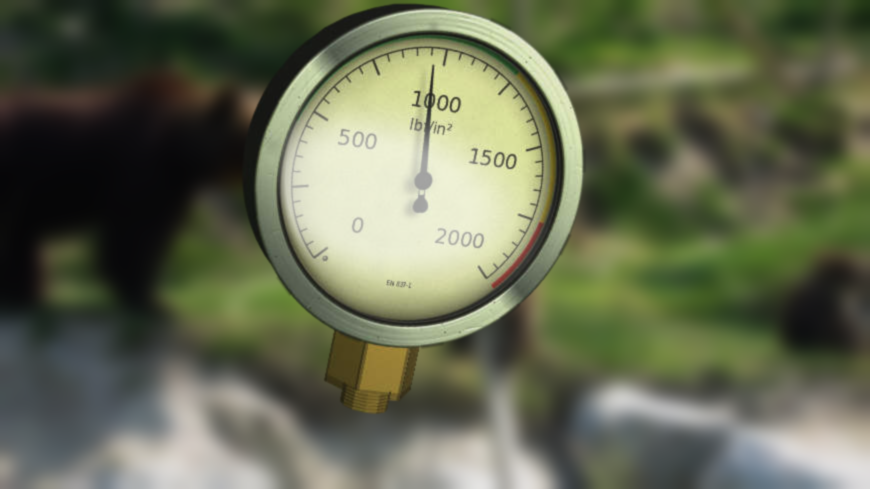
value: 950
